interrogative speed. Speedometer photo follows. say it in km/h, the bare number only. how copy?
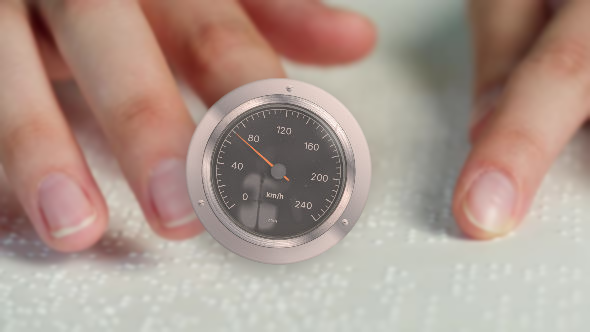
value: 70
